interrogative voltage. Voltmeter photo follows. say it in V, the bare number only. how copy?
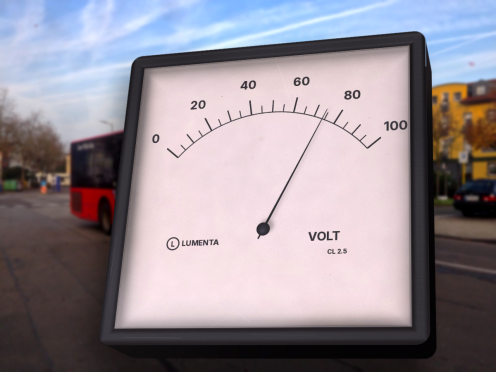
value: 75
